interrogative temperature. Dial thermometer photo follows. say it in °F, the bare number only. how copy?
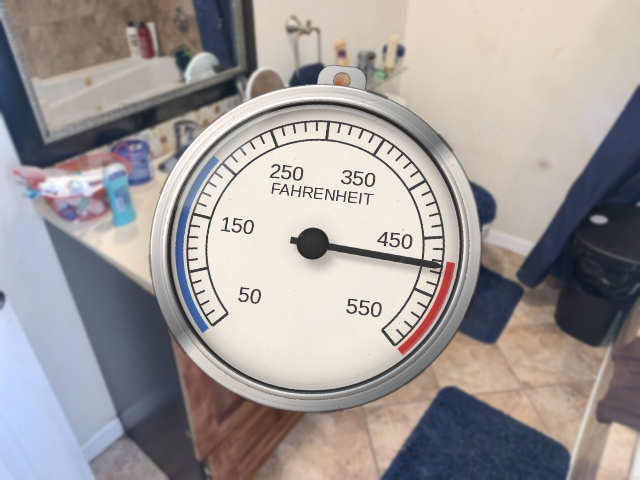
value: 475
